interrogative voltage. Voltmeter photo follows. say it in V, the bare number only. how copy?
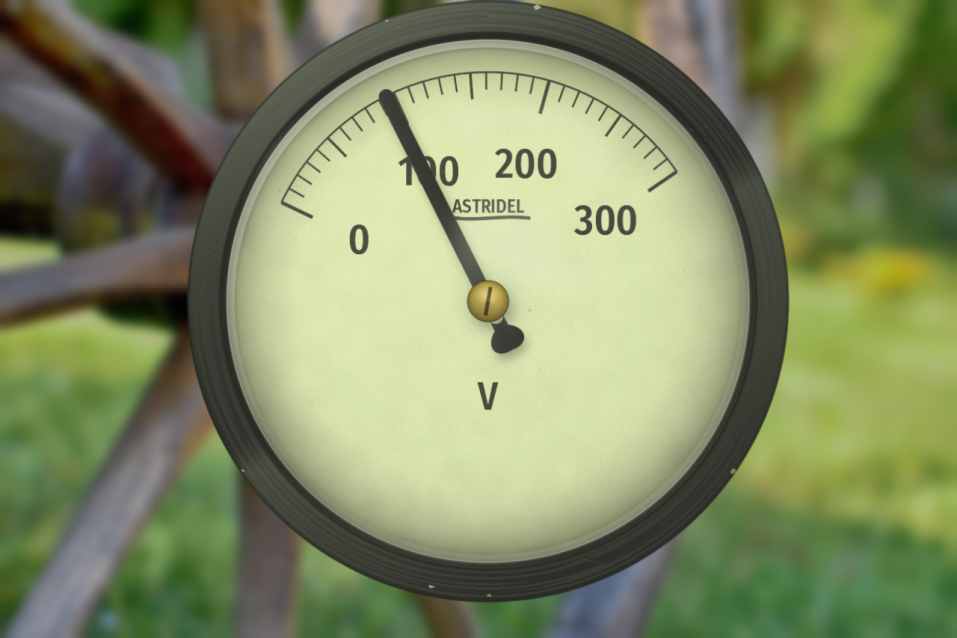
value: 95
